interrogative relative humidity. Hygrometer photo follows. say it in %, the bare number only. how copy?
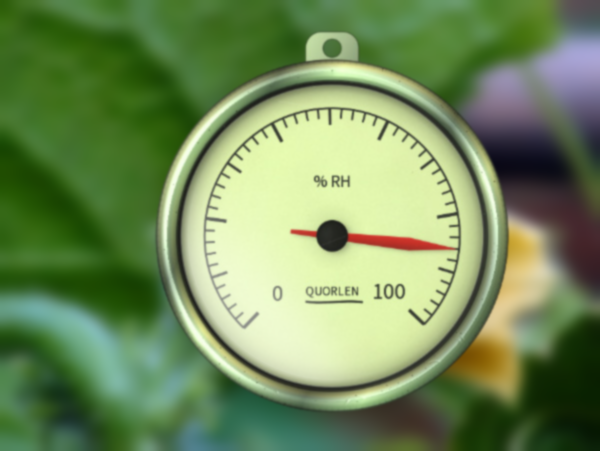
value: 86
